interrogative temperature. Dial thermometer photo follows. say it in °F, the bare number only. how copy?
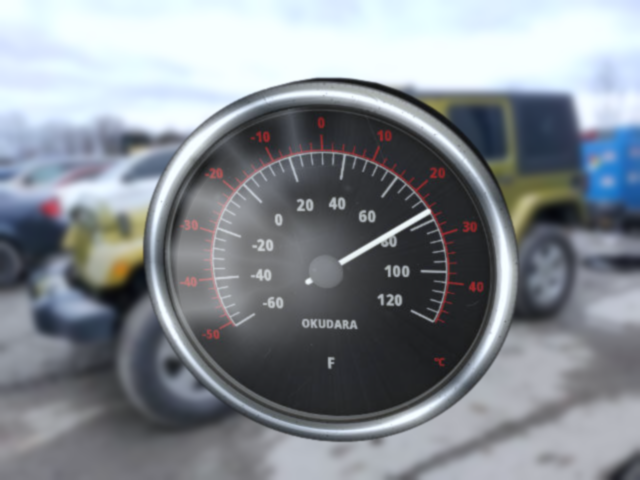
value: 76
